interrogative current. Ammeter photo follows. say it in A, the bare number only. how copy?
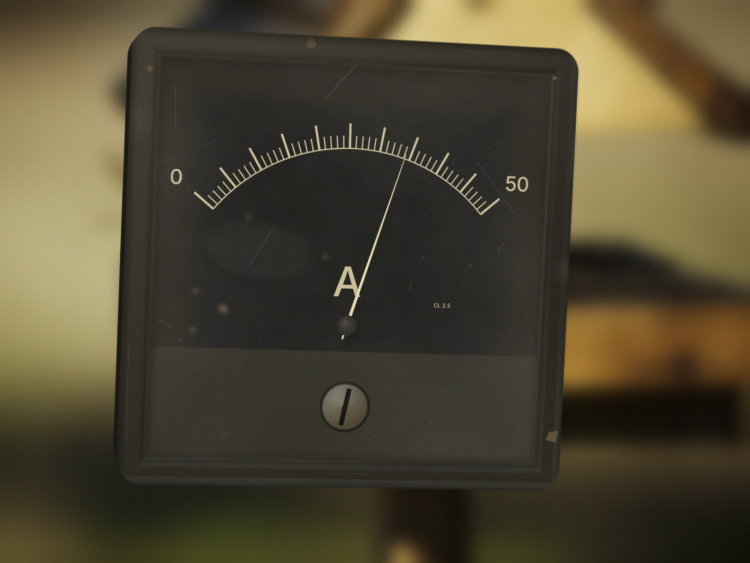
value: 34
